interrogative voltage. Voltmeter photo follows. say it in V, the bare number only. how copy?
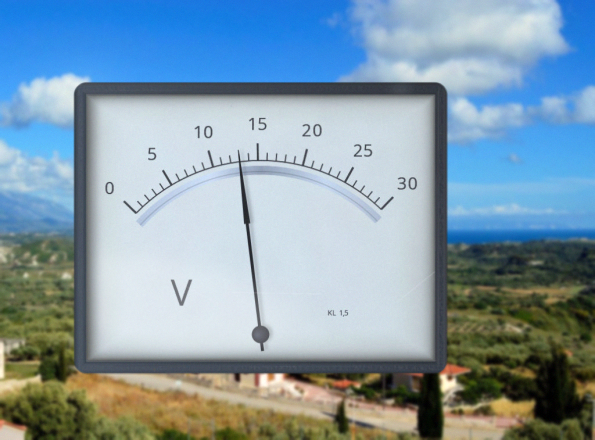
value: 13
